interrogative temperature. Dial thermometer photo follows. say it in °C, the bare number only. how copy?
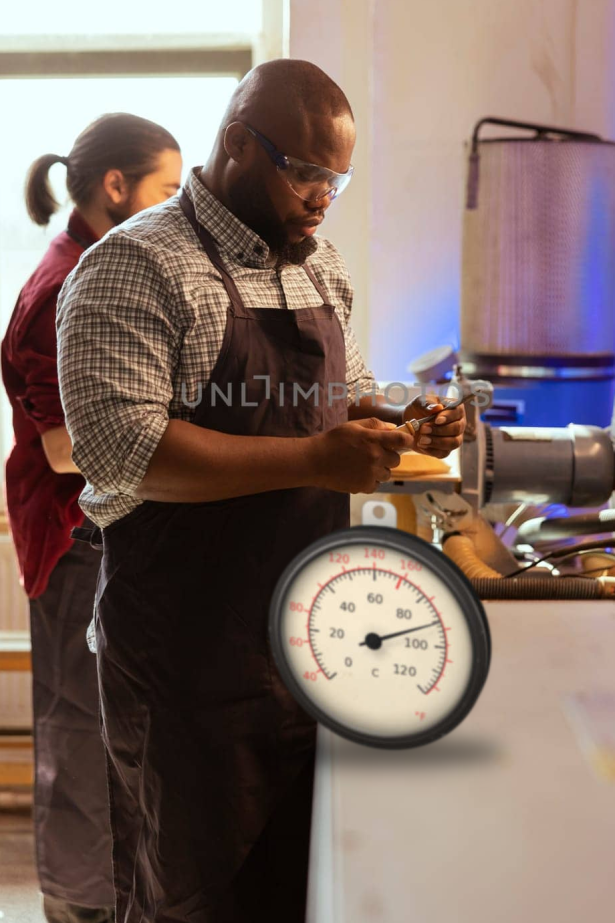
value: 90
